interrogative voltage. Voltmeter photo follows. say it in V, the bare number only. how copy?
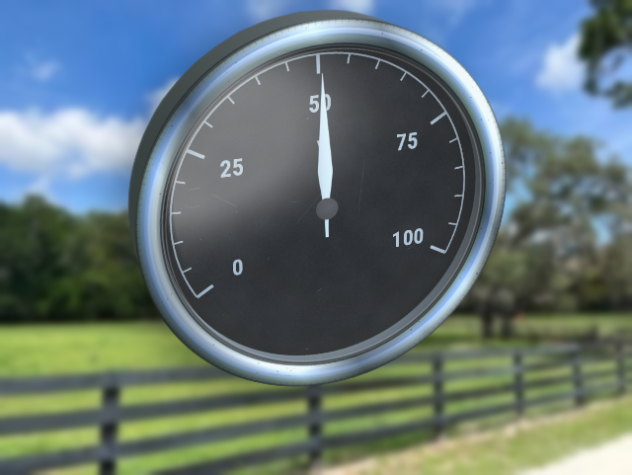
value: 50
